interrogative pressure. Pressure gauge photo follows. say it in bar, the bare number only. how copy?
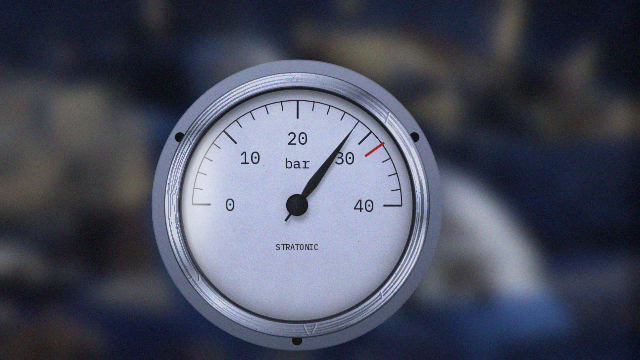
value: 28
